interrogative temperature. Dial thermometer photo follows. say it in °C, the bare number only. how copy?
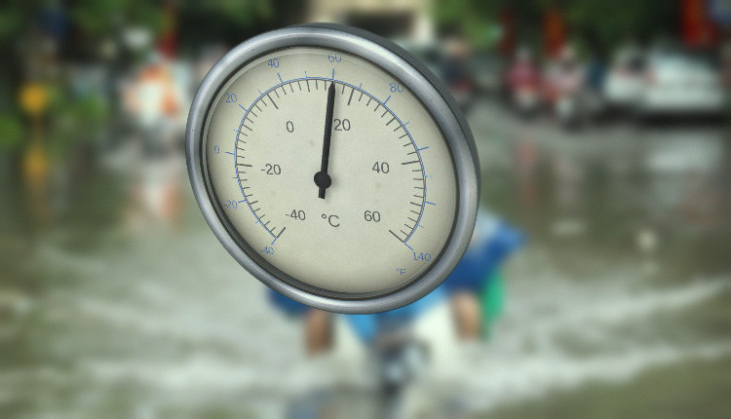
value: 16
